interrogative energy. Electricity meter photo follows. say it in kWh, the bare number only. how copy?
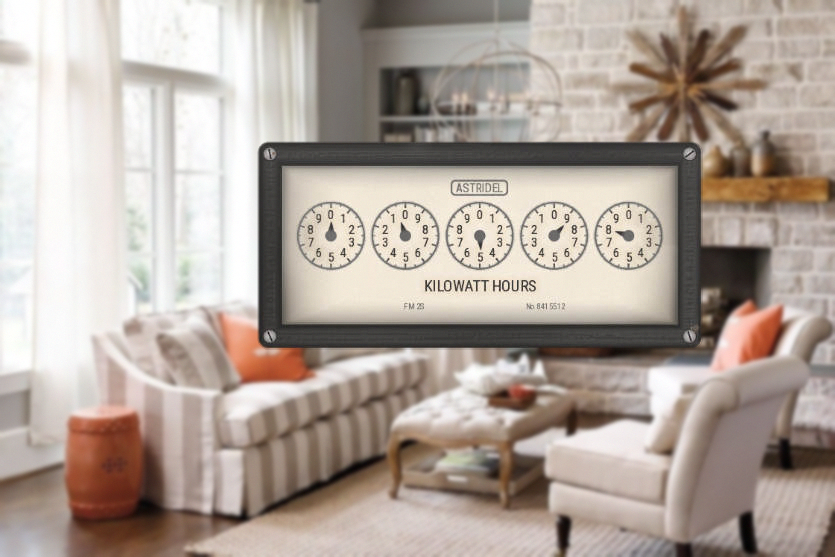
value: 488
